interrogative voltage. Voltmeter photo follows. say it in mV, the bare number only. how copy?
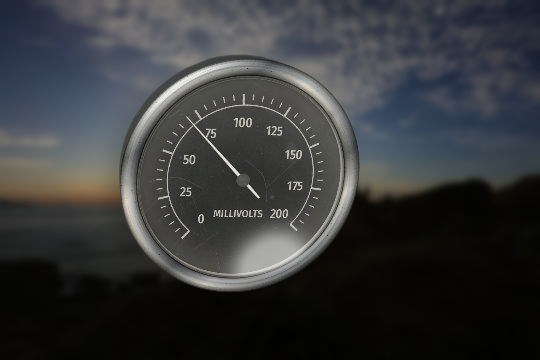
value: 70
